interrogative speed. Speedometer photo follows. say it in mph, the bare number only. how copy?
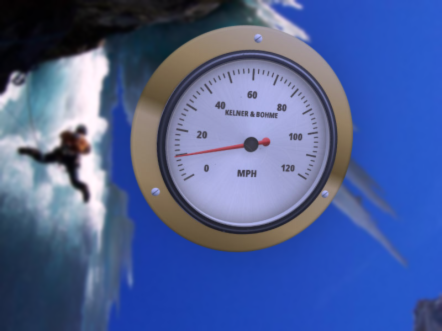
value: 10
